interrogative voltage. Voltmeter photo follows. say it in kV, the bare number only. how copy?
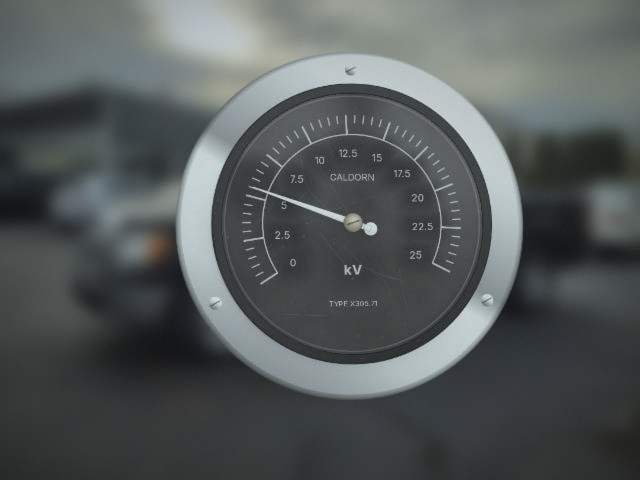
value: 5.5
